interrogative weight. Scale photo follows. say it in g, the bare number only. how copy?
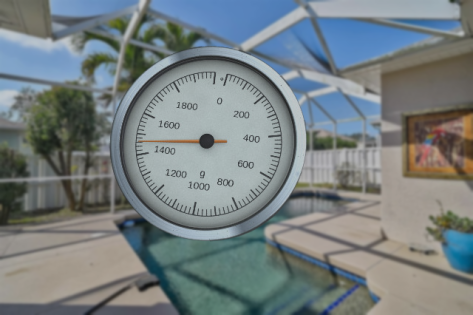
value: 1460
